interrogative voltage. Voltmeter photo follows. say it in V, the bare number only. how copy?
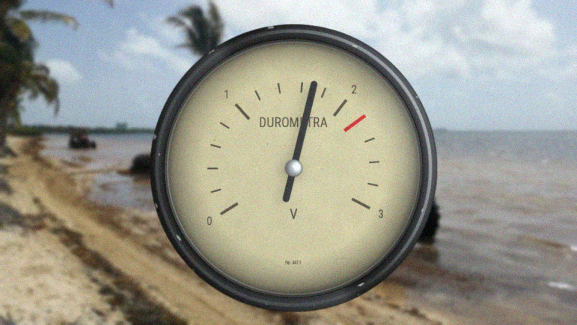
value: 1.7
